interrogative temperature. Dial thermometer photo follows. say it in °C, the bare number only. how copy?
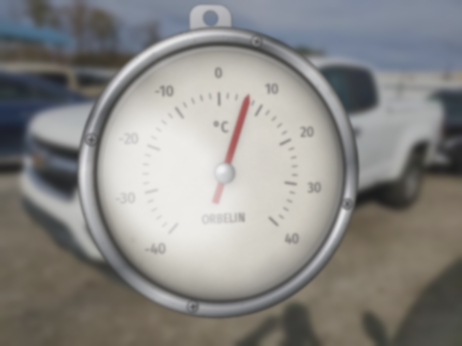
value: 6
